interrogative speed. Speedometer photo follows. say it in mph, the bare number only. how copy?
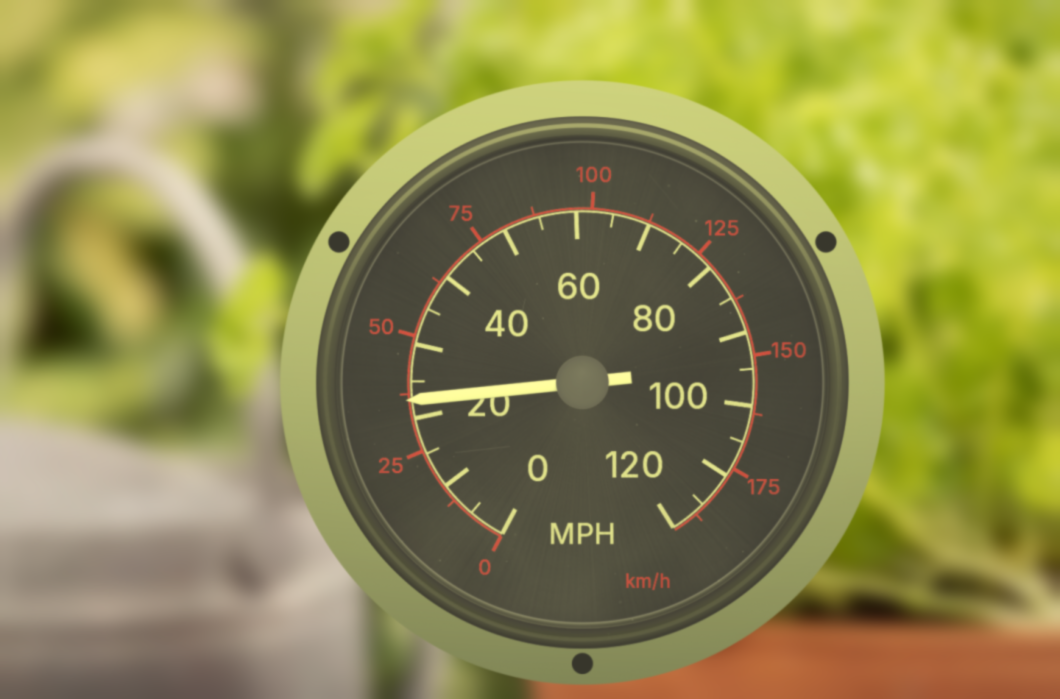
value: 22.5
